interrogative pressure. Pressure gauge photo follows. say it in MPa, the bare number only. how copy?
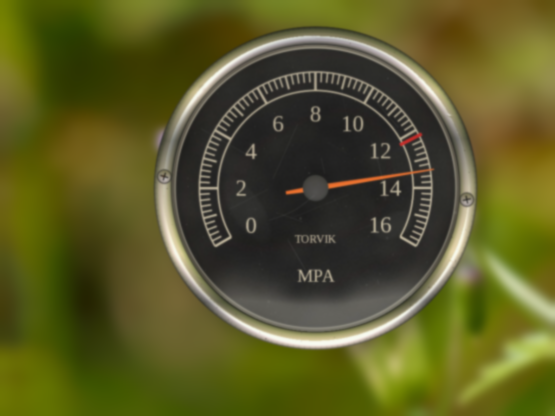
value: 13.4
